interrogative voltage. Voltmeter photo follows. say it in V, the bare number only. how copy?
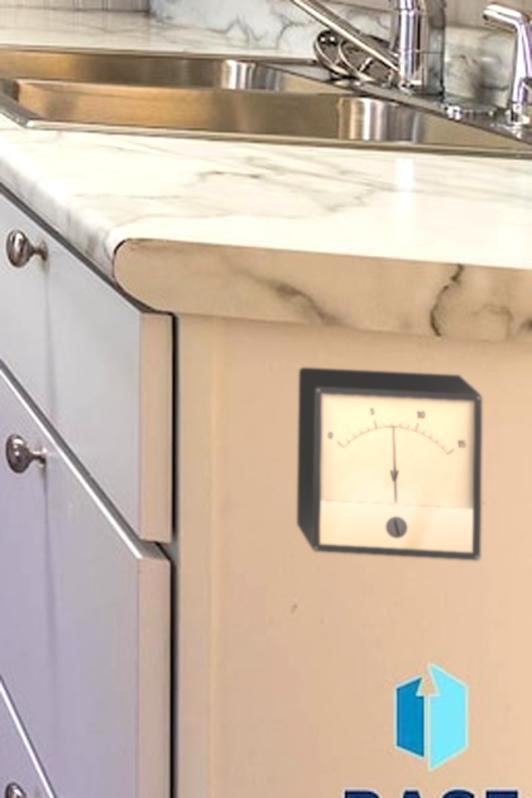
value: 7
